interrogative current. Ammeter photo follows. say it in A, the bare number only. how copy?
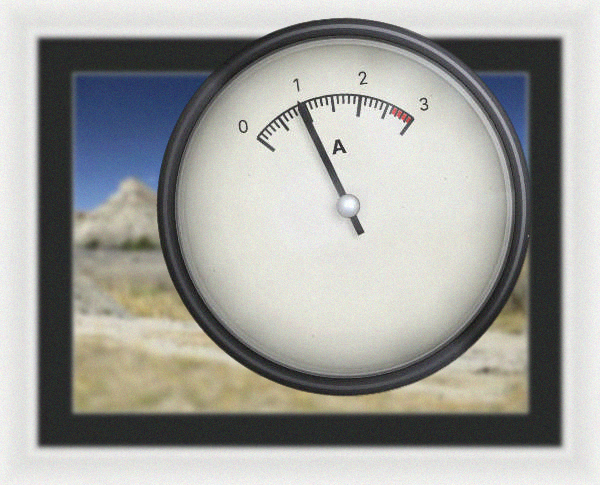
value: 0.9
